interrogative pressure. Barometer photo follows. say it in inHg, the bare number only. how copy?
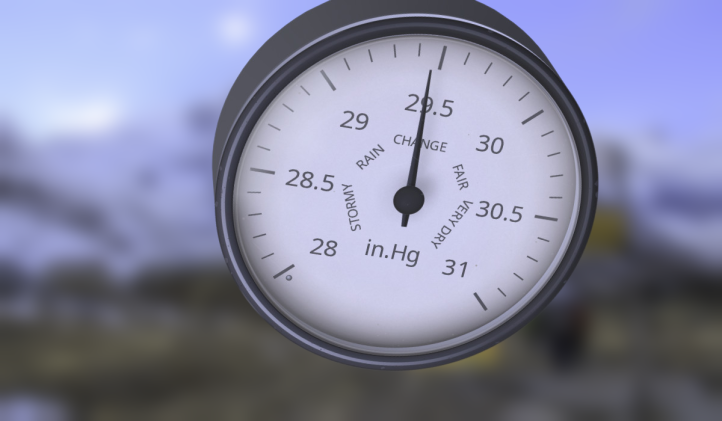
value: 29.45
